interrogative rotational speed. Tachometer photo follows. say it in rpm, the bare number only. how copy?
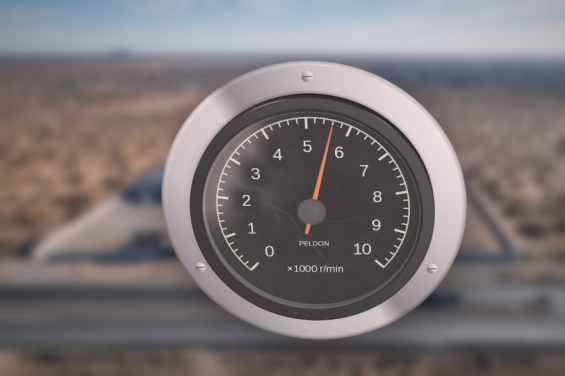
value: 5600
